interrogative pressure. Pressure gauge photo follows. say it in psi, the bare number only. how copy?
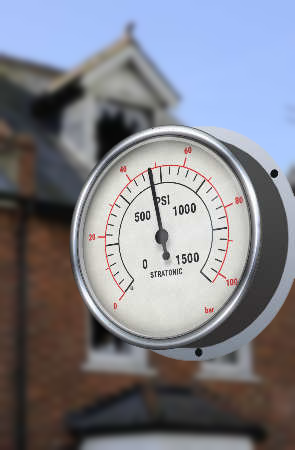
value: 700
